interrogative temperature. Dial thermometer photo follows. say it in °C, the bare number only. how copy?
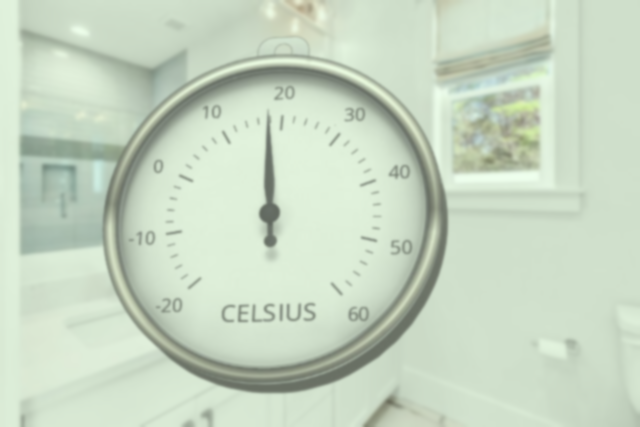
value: 18
